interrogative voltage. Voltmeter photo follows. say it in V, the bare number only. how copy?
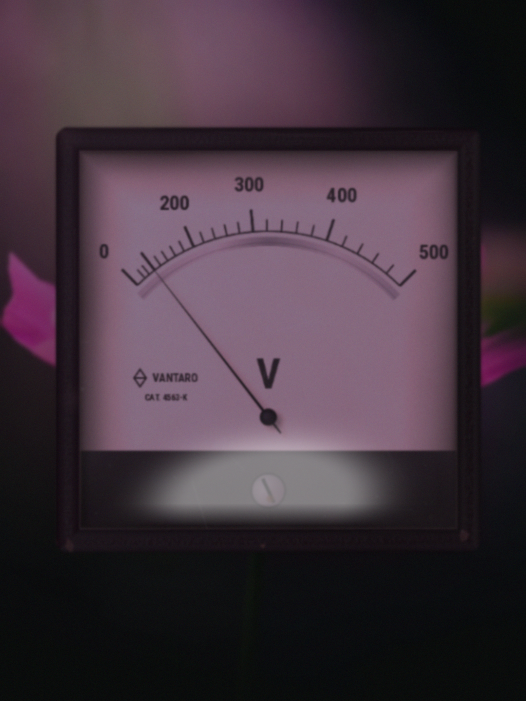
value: 100
